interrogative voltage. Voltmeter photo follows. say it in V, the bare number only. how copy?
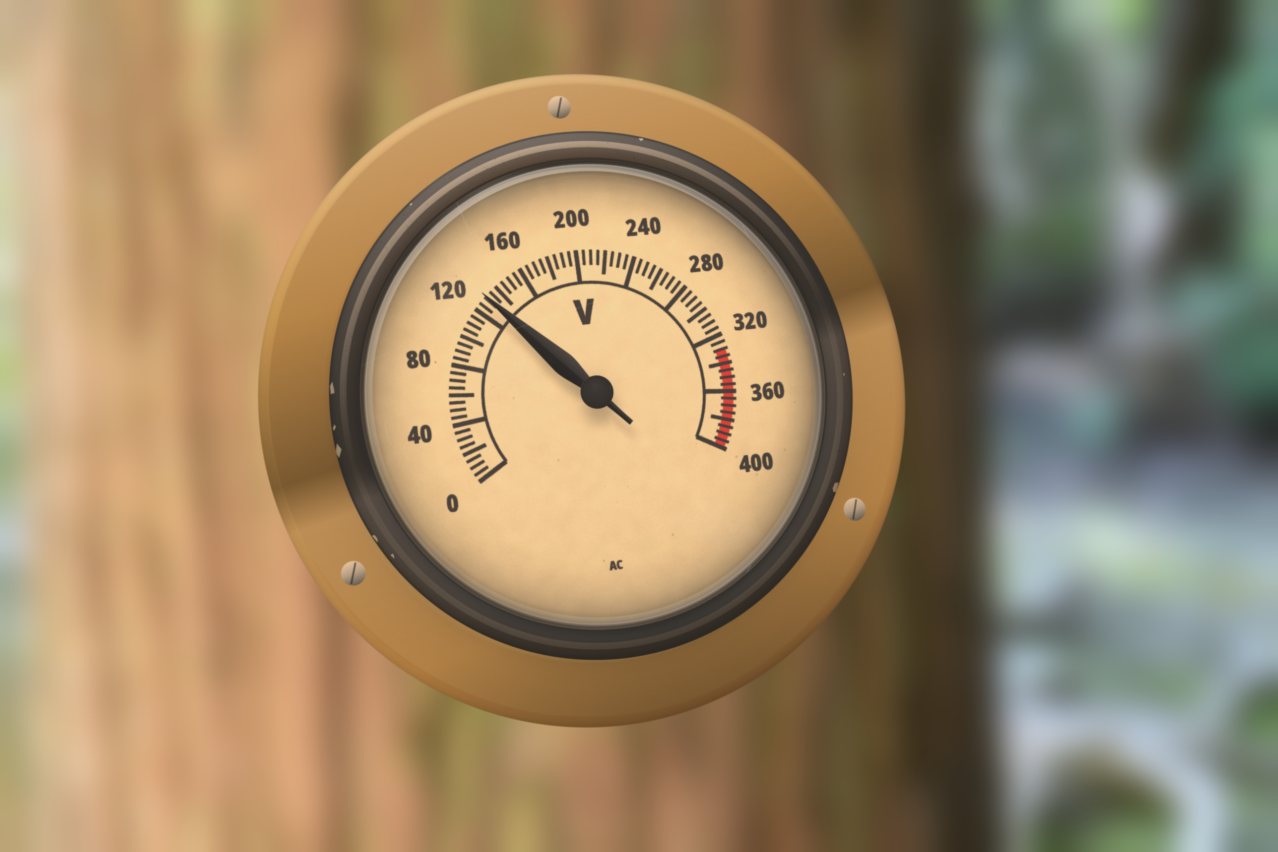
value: 130
